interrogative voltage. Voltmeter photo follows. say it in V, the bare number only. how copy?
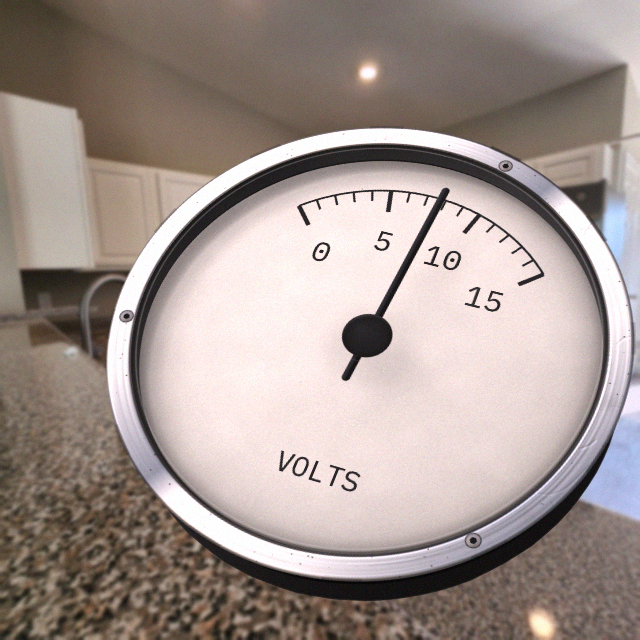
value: 8
